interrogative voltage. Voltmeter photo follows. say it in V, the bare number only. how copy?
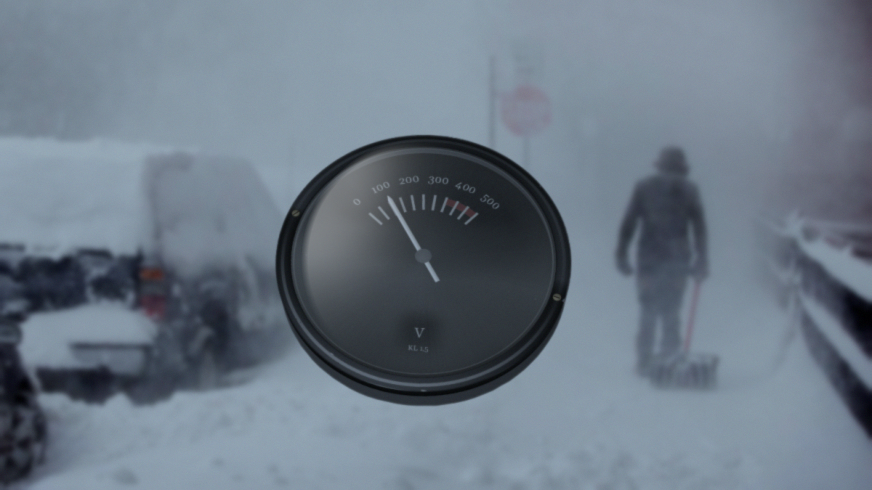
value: 100
